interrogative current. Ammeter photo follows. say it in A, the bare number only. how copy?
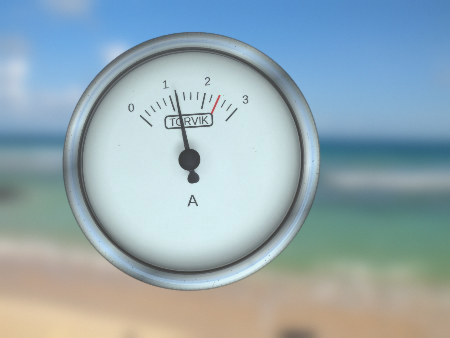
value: 1.2
